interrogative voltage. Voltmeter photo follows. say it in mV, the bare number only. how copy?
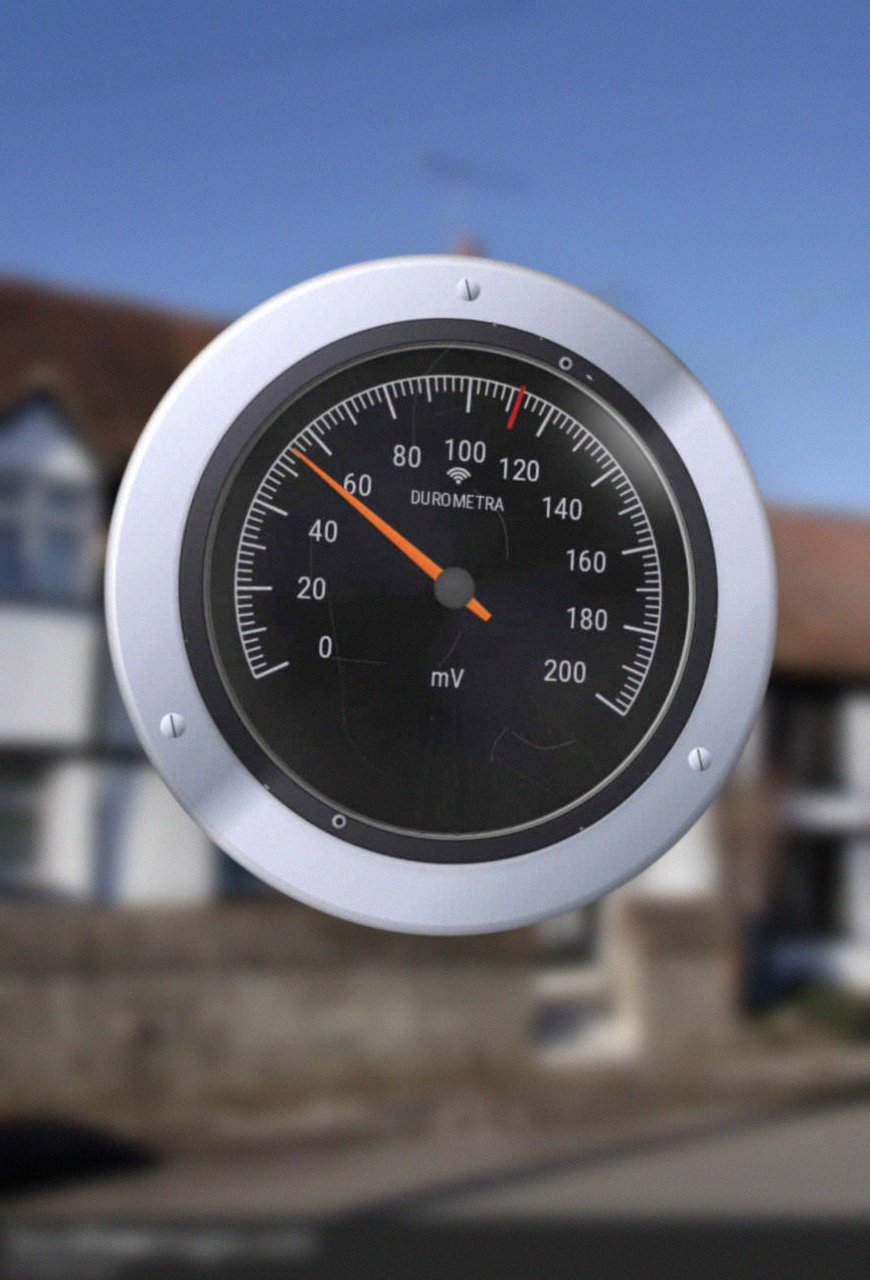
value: 54
